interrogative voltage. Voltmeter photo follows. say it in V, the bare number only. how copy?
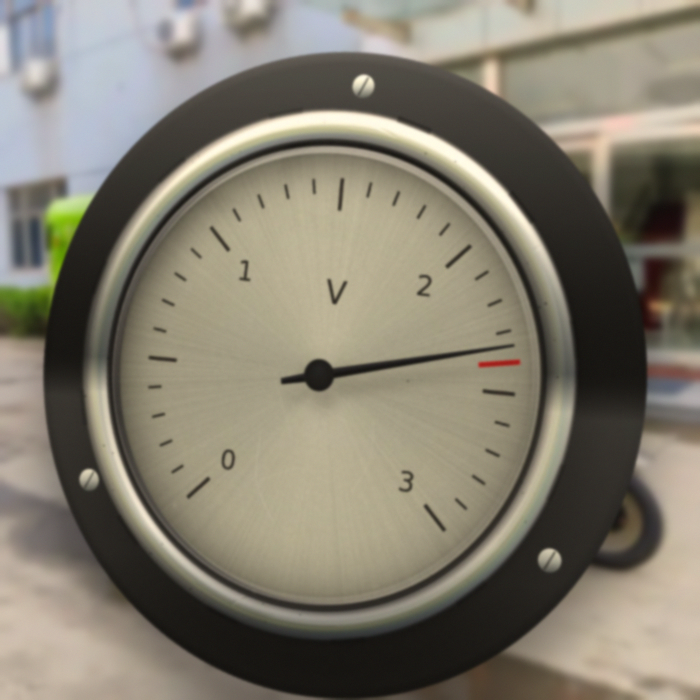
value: 2.35
